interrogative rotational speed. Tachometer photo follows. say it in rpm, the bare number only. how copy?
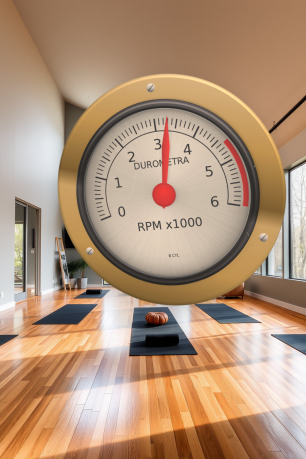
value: 3300
